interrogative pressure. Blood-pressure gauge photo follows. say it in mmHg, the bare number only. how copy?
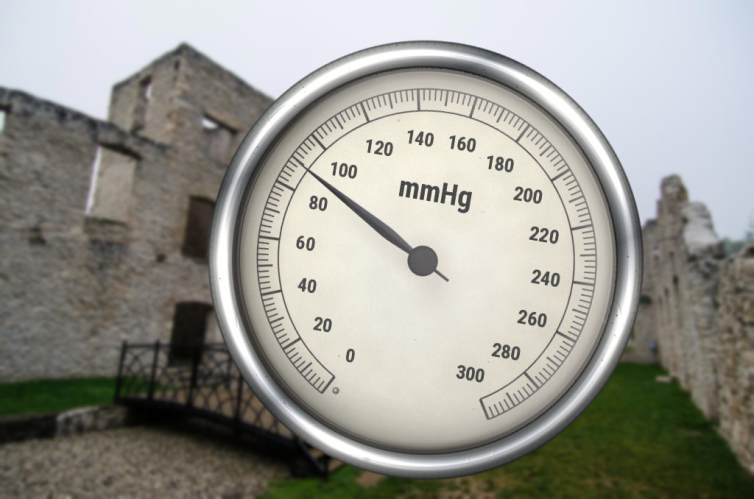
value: 90
